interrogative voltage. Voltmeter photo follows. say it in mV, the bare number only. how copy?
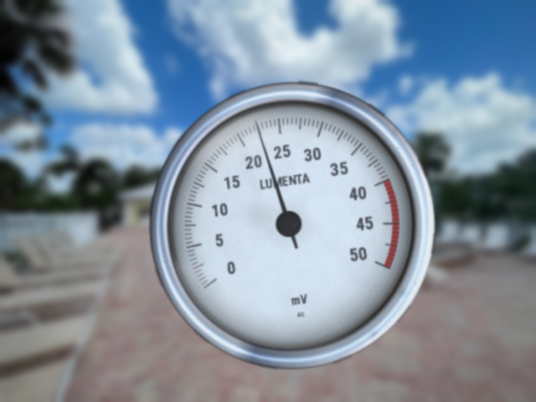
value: 22.5
